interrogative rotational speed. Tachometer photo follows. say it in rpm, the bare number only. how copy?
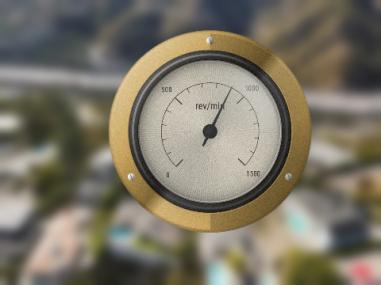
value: 900
